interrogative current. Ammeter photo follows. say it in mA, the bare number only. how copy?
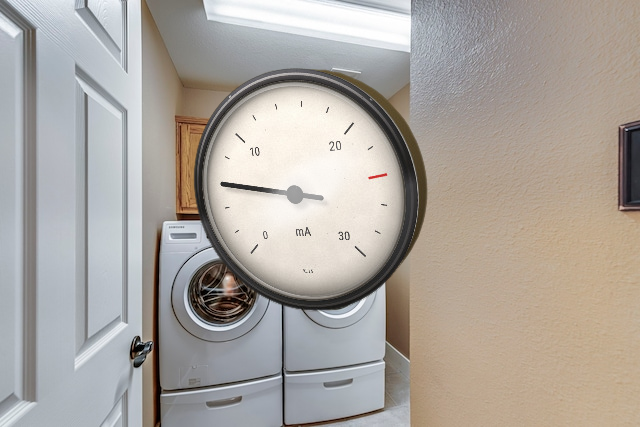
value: 6
